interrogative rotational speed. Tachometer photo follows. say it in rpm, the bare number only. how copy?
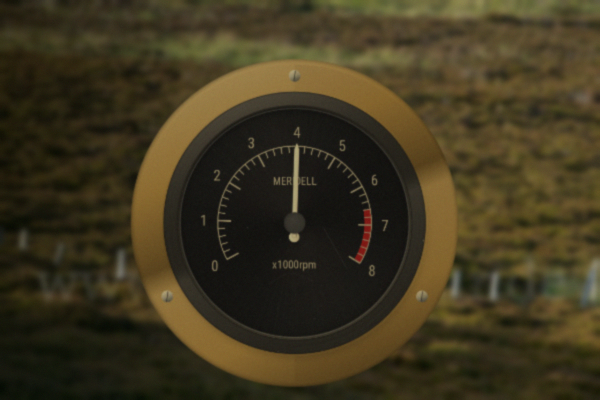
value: 4000
